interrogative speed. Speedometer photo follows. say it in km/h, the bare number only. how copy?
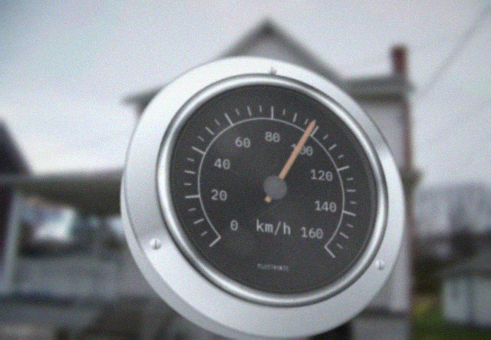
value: 97.5
